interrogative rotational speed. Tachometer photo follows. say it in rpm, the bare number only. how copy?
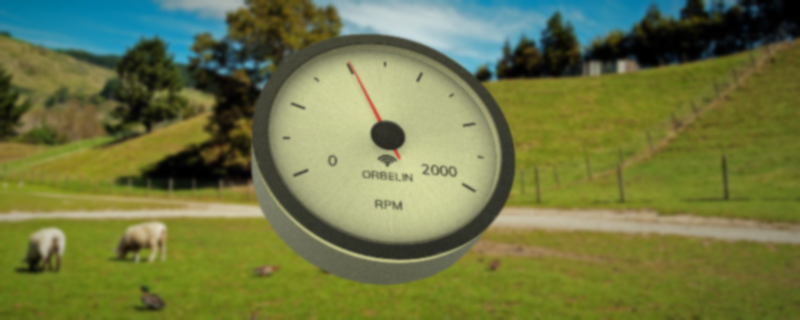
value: 800
